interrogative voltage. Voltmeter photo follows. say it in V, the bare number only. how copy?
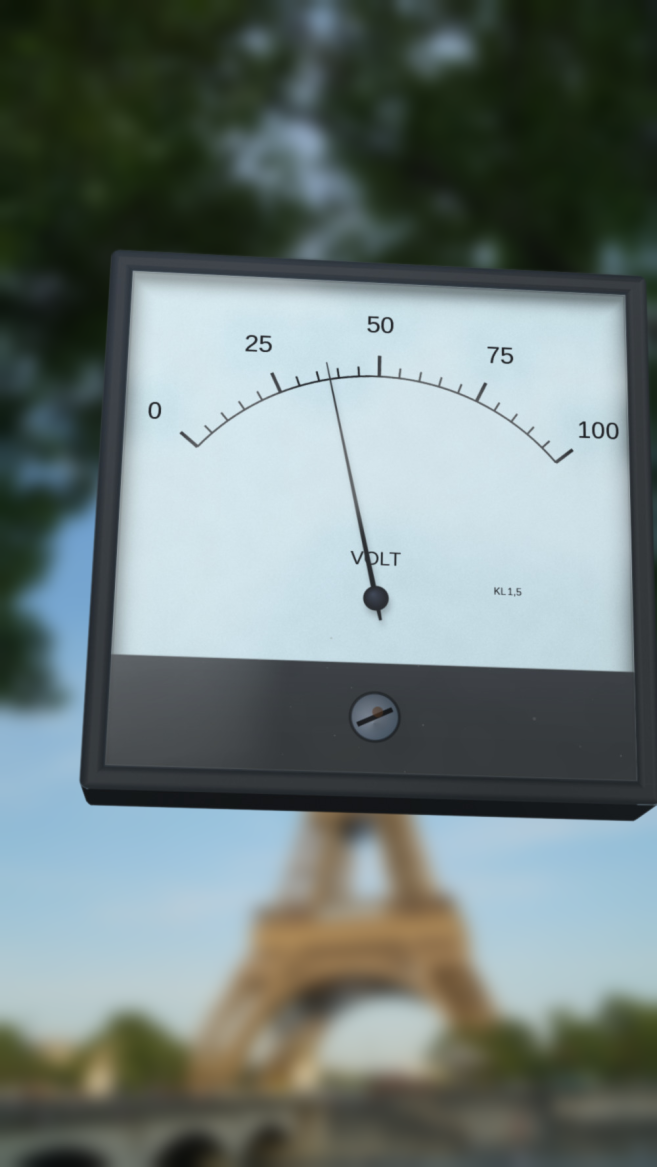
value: 37.5
